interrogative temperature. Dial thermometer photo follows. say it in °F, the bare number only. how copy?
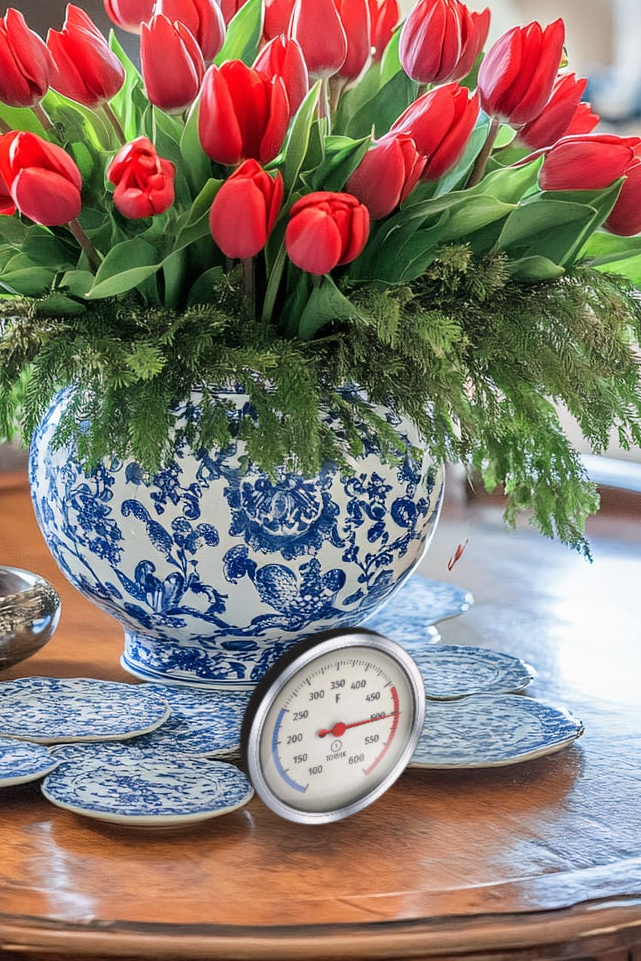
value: 500
